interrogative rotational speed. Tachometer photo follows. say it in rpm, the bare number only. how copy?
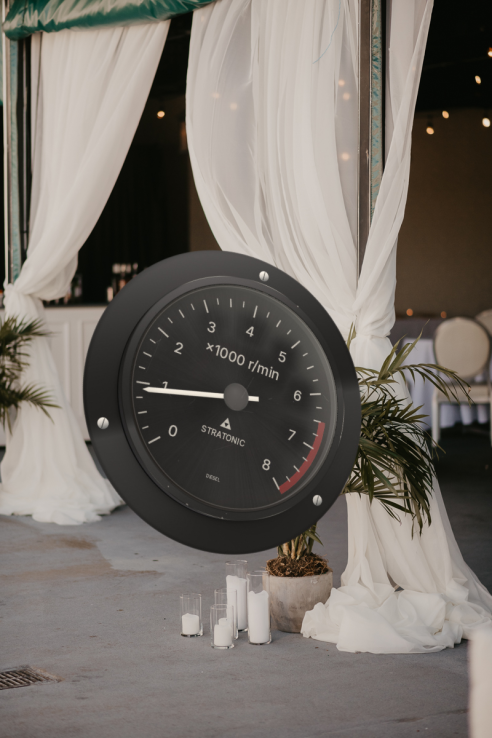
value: 875
